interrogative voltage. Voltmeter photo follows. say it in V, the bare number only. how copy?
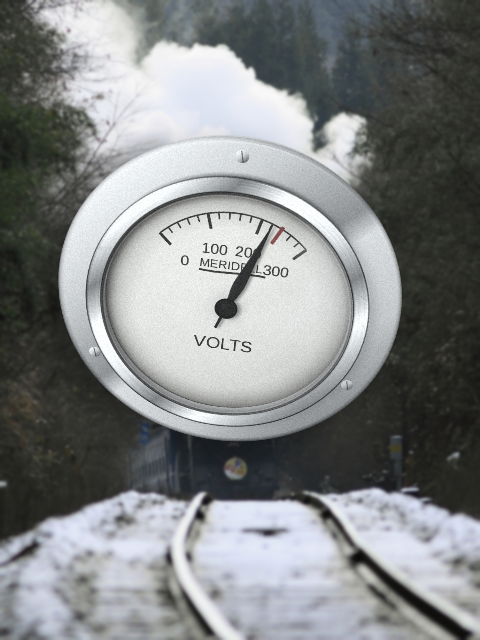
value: 220
